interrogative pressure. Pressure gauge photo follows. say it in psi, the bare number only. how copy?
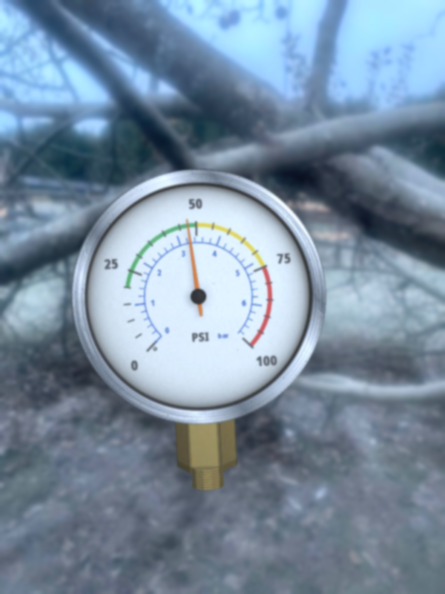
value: 47.5
